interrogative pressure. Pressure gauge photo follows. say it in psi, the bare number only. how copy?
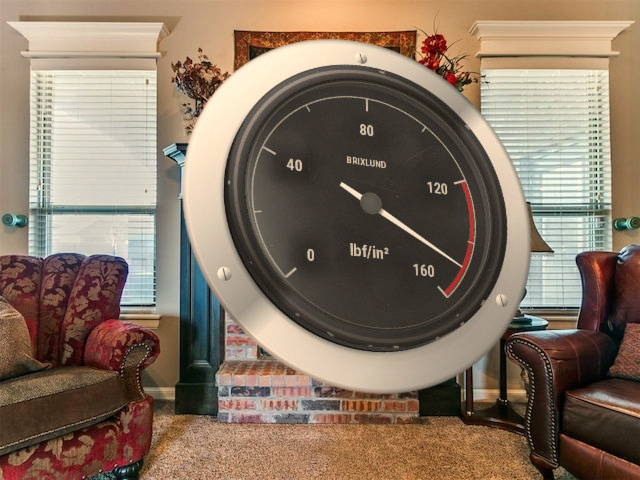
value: 150
